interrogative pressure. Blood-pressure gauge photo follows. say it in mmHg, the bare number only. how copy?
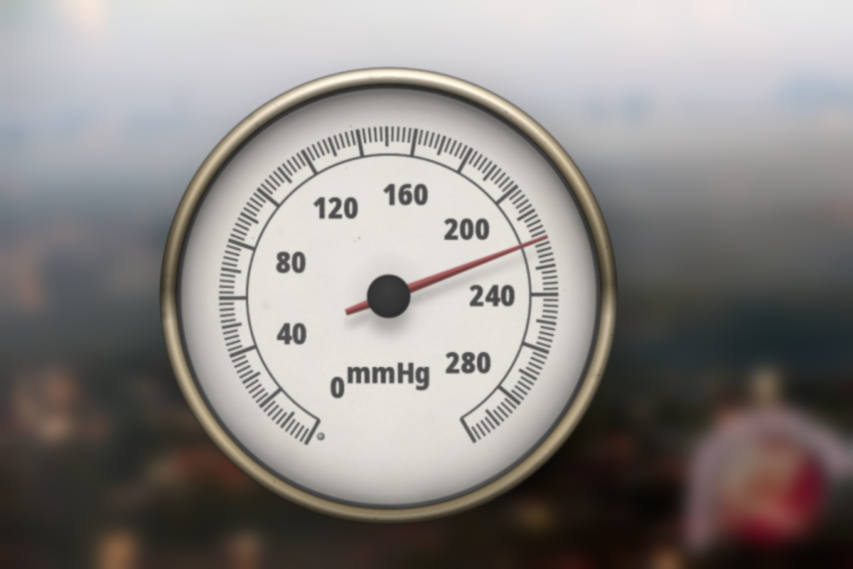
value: 220
